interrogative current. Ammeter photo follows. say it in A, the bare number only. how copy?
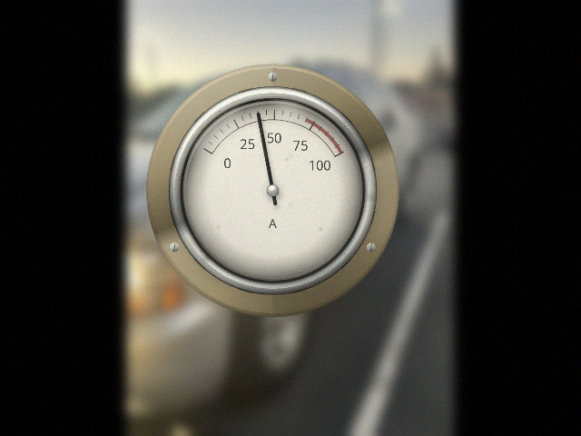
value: 40
